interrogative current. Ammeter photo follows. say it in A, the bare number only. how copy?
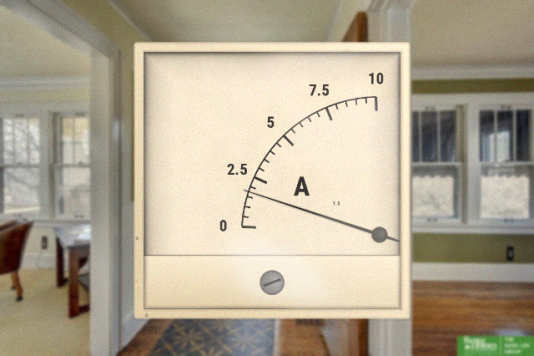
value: 1.75
